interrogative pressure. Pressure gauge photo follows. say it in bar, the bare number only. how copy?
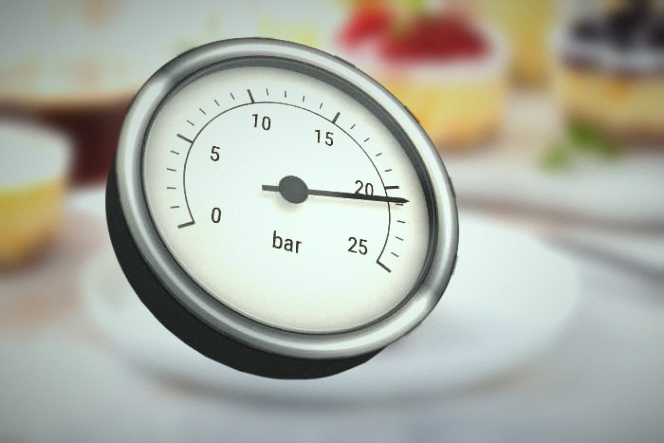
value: 21
